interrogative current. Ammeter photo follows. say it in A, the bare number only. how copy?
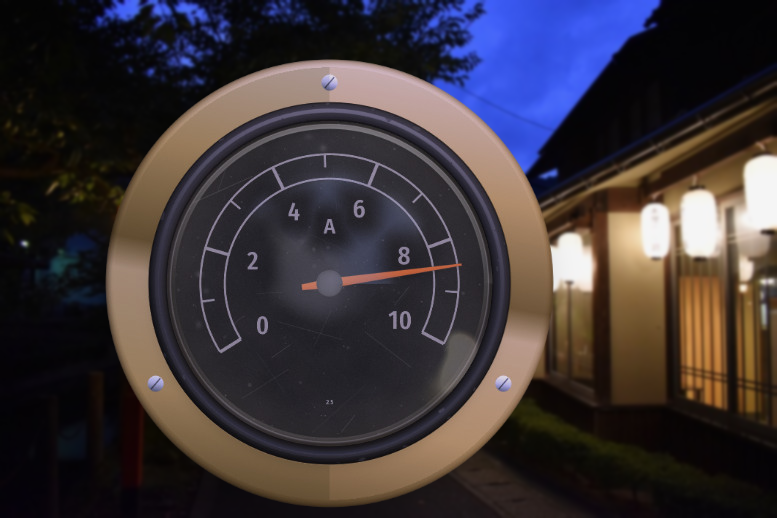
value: 8.5
